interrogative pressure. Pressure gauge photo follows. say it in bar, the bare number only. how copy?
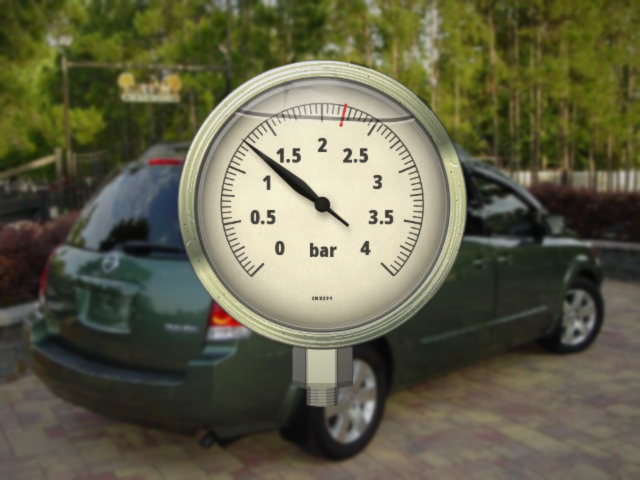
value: 1.25
